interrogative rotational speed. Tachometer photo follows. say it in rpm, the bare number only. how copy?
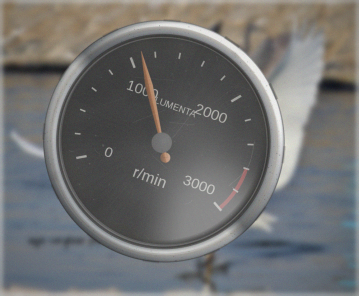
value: 1100
